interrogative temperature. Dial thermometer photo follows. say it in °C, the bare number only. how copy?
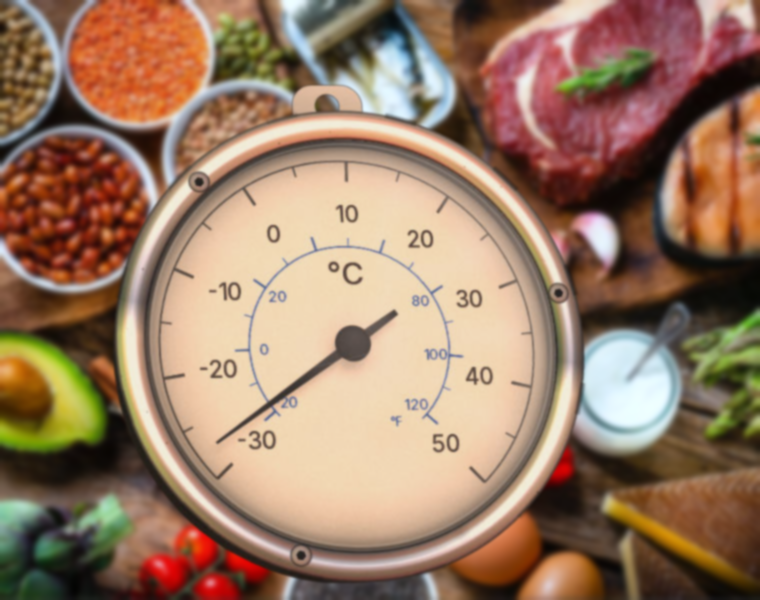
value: -27.5
